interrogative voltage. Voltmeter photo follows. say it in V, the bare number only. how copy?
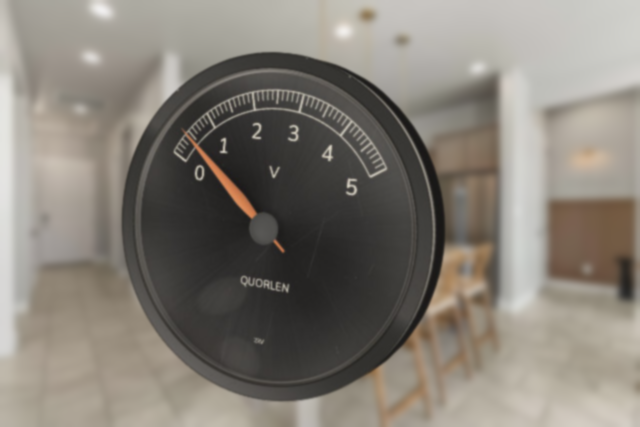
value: 0.5
